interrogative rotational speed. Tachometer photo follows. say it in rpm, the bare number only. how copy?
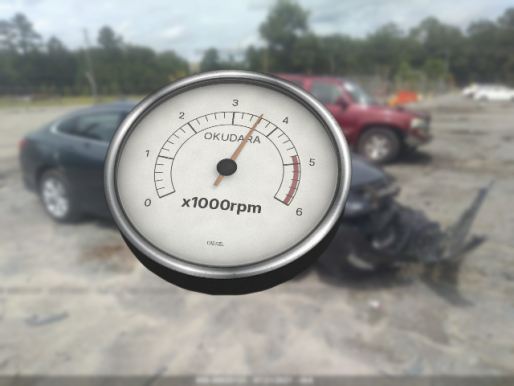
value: 3600
